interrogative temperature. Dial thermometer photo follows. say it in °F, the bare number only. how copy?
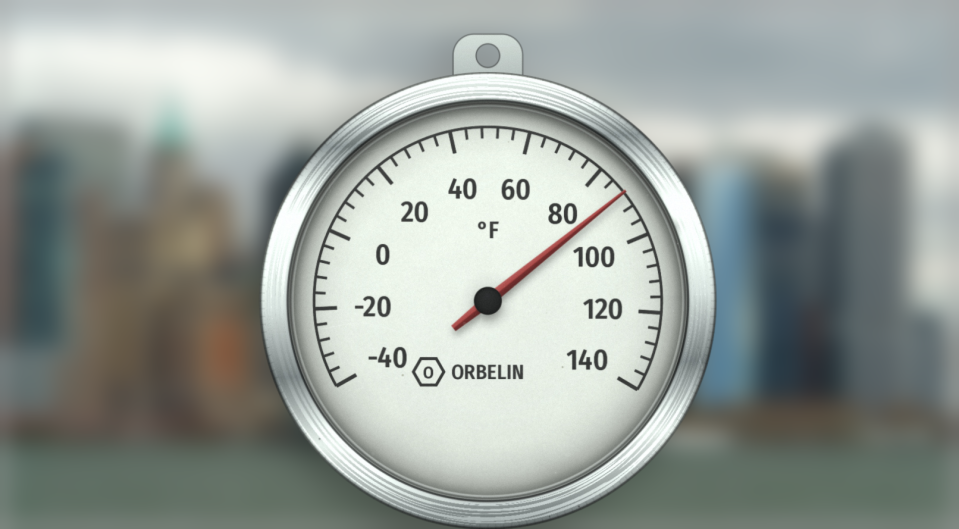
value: 88
